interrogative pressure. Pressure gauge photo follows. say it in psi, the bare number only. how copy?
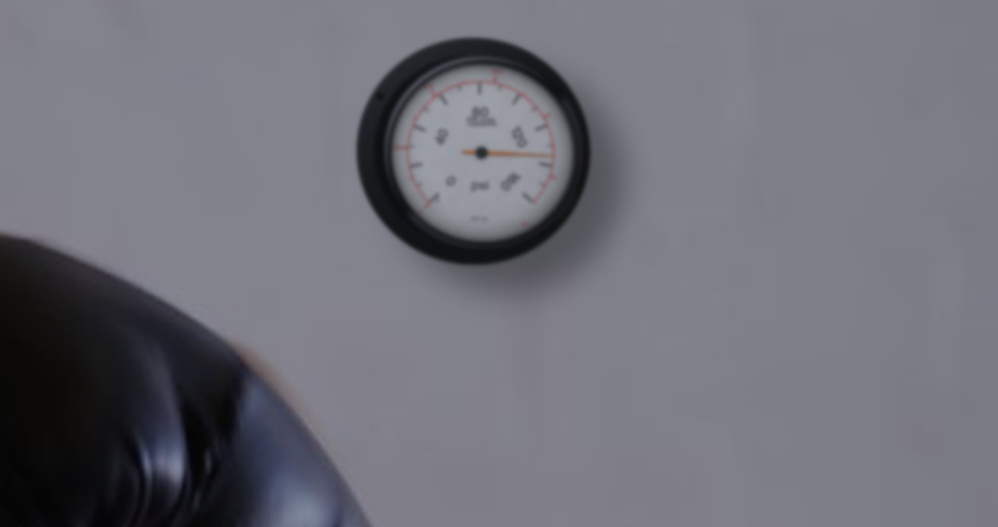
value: 135
